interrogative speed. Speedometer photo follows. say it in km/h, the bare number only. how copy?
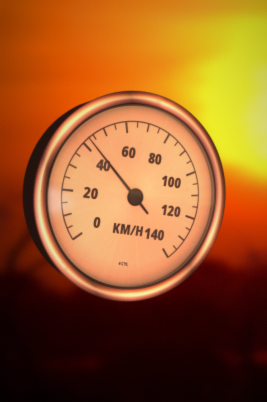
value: 42.5
